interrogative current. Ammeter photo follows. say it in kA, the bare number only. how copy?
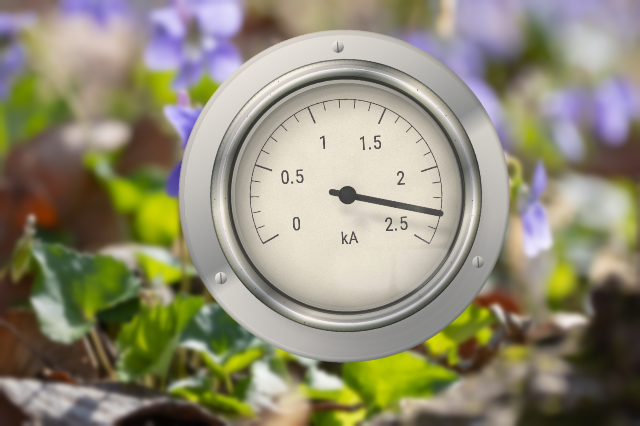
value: 2.3
